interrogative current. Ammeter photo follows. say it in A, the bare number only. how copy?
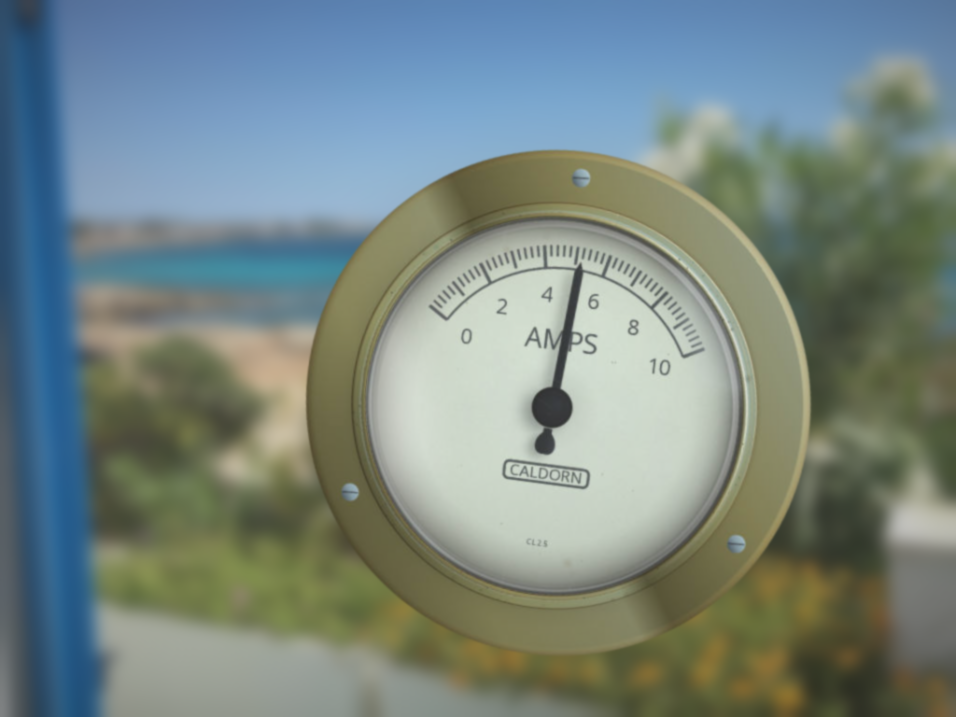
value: 5.2
